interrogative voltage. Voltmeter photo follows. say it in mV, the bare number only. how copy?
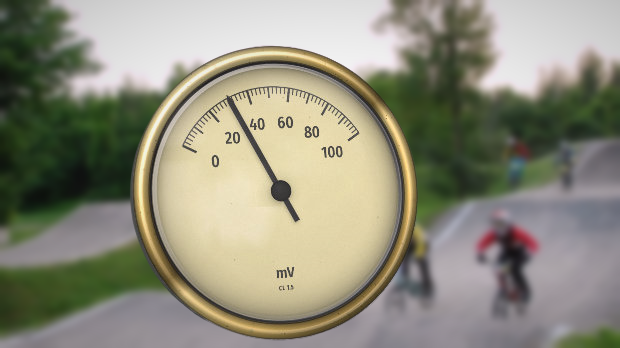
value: 30
